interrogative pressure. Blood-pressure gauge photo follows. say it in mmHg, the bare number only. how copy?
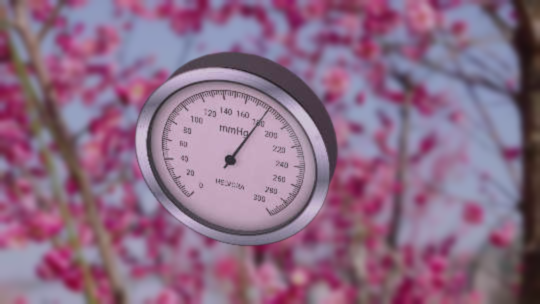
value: 180
